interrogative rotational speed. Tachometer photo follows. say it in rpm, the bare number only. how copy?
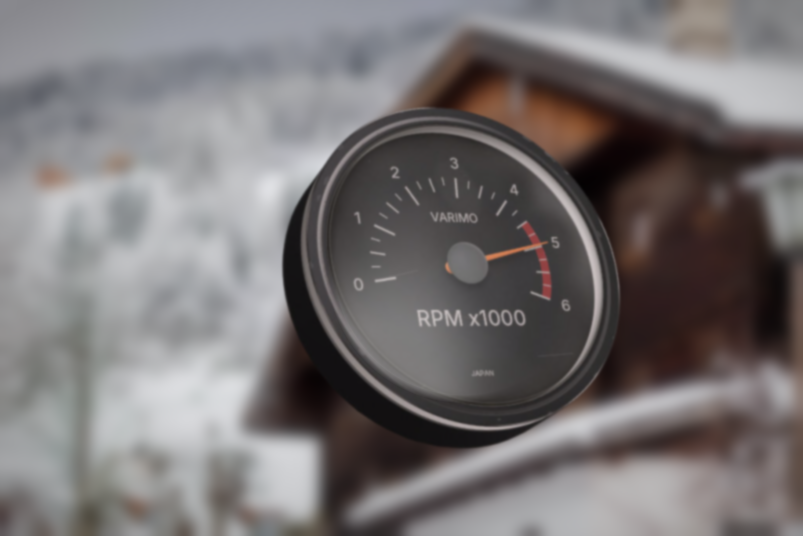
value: 5000
